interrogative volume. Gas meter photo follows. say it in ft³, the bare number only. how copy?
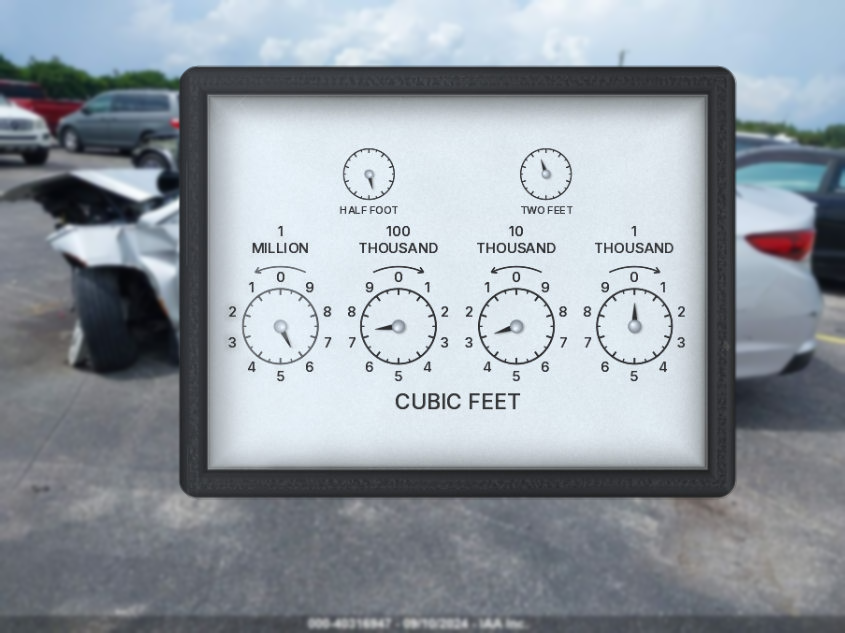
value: 573000
